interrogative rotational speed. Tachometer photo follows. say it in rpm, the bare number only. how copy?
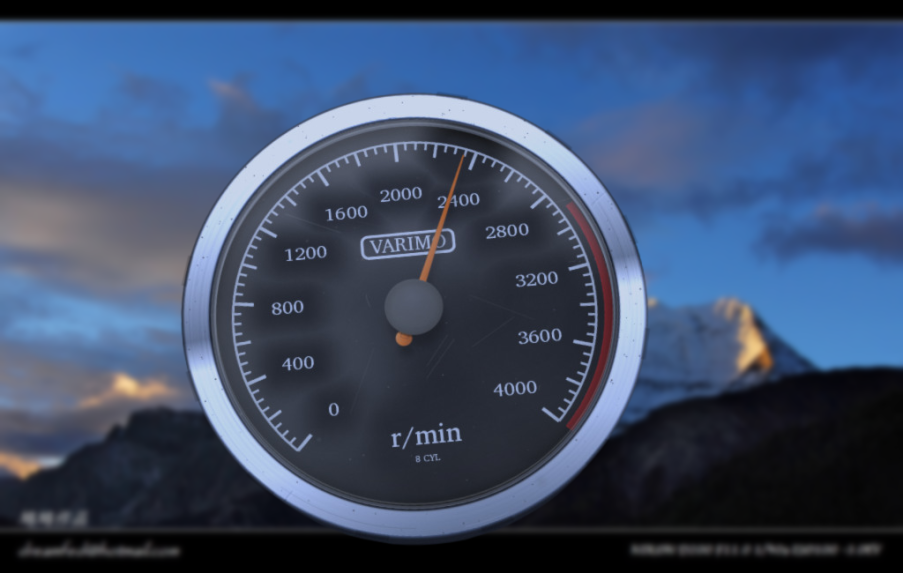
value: 2350
